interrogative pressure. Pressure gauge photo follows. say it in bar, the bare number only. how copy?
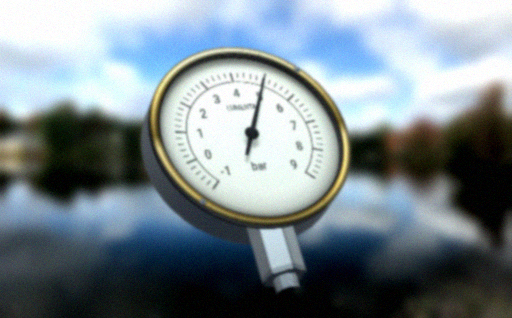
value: 5
